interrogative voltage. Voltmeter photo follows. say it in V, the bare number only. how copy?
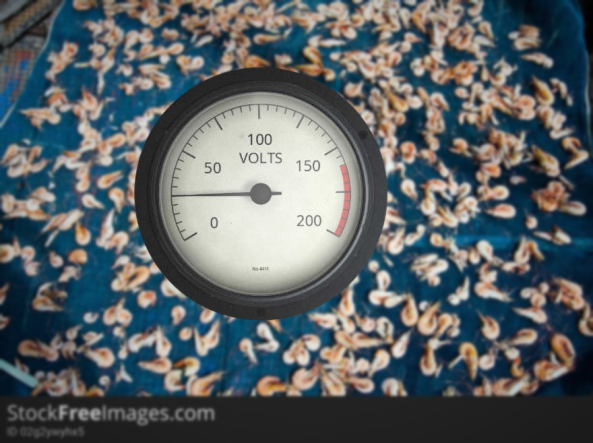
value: 25
